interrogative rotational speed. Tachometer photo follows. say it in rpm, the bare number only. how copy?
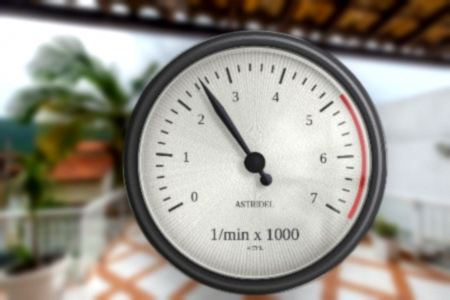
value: 2500
